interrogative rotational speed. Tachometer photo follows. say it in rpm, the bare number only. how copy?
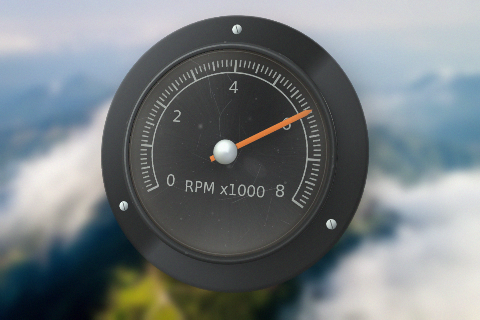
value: 6000
